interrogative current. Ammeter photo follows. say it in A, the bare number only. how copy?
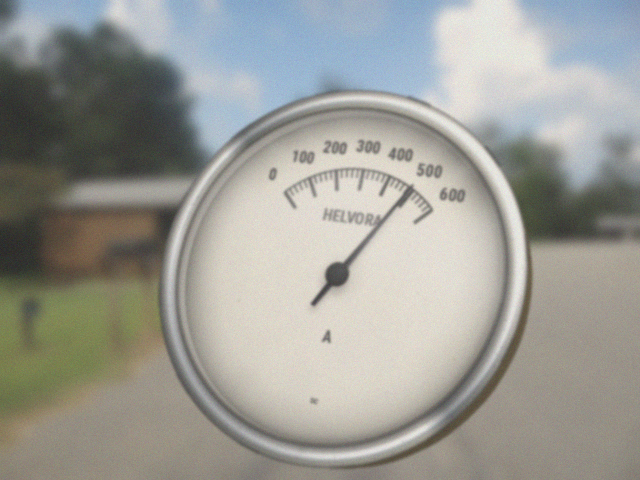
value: 500
